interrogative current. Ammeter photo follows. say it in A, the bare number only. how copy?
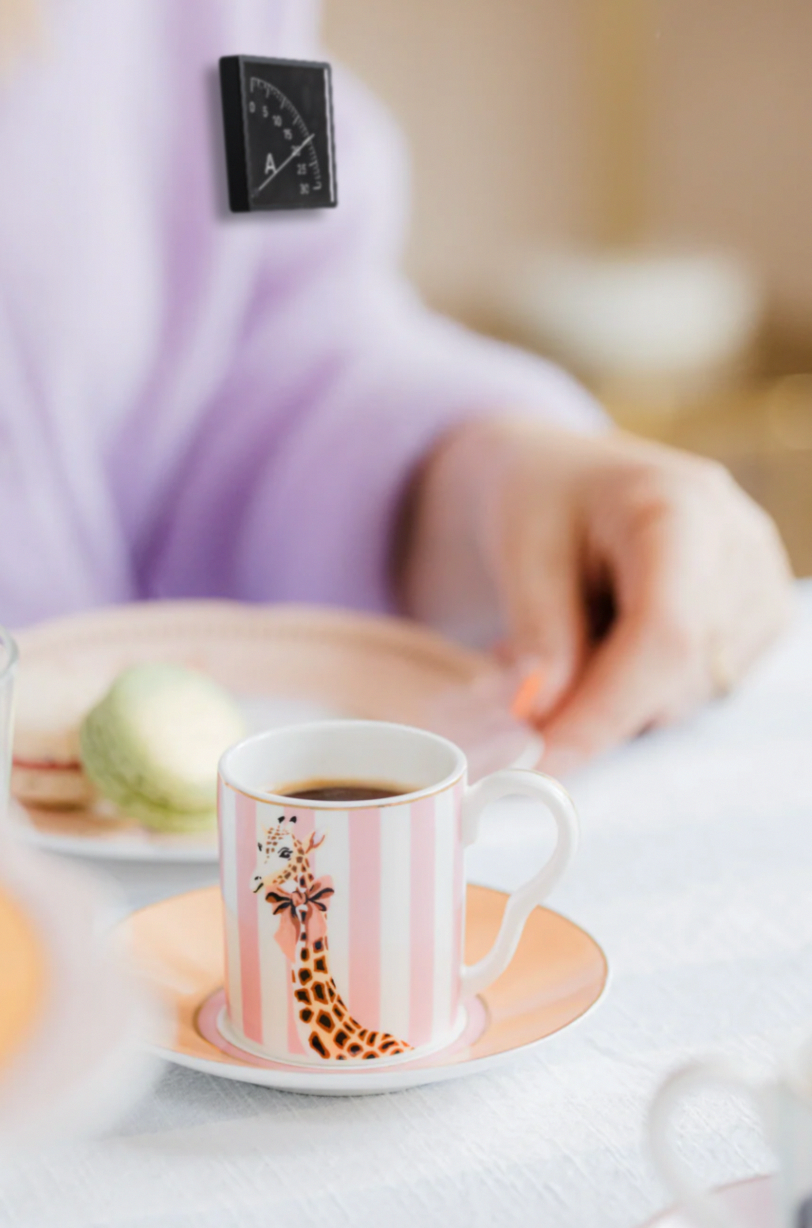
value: 20
